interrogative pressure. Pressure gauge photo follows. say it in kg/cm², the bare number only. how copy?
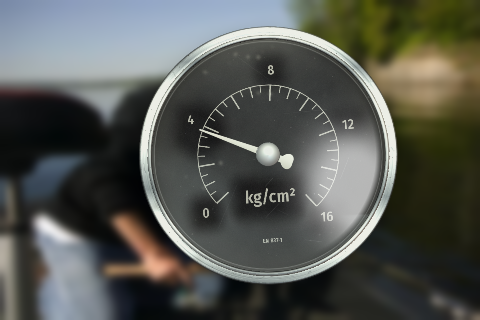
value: 3.75
